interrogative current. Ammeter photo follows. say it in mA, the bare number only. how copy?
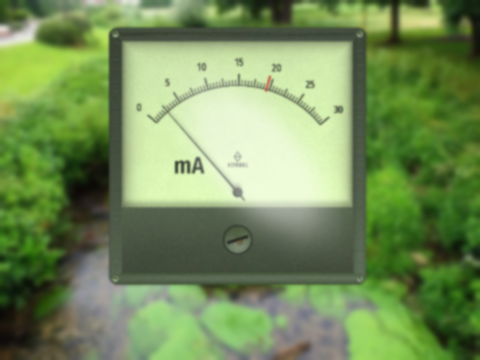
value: 2.5
